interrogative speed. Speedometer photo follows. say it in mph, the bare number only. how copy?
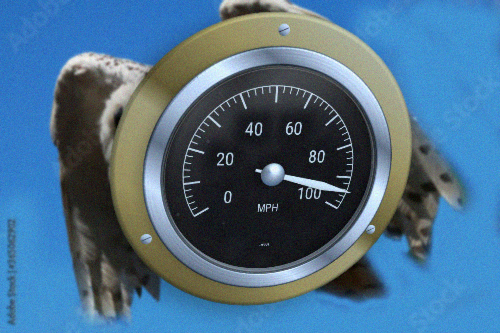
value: 94
